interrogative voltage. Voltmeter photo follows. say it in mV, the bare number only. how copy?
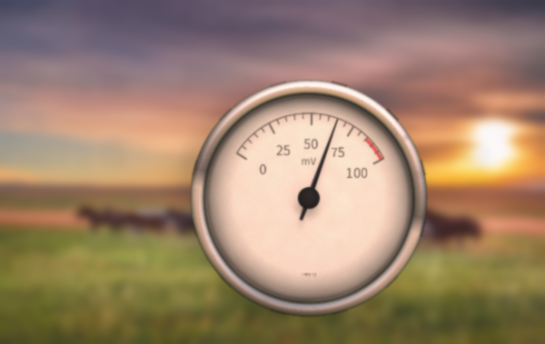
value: 65
